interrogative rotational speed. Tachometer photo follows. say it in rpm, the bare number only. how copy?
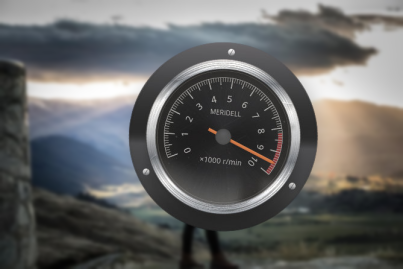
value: 9500
